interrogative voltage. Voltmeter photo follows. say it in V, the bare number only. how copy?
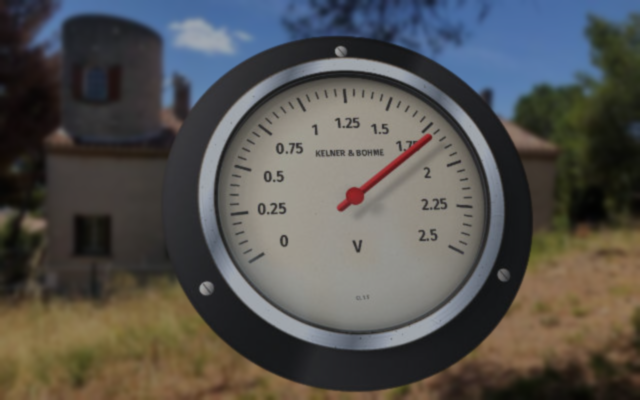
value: 1.8
